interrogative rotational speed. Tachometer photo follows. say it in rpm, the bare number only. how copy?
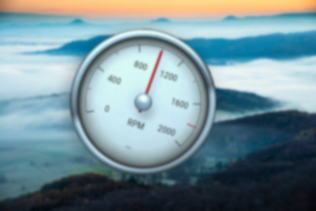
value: 1000
